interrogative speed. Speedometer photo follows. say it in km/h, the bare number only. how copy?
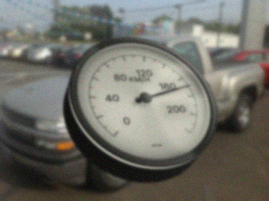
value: 170
